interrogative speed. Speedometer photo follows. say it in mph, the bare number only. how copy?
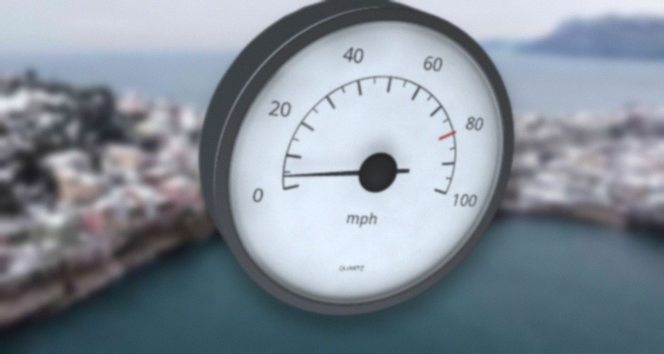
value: 5
